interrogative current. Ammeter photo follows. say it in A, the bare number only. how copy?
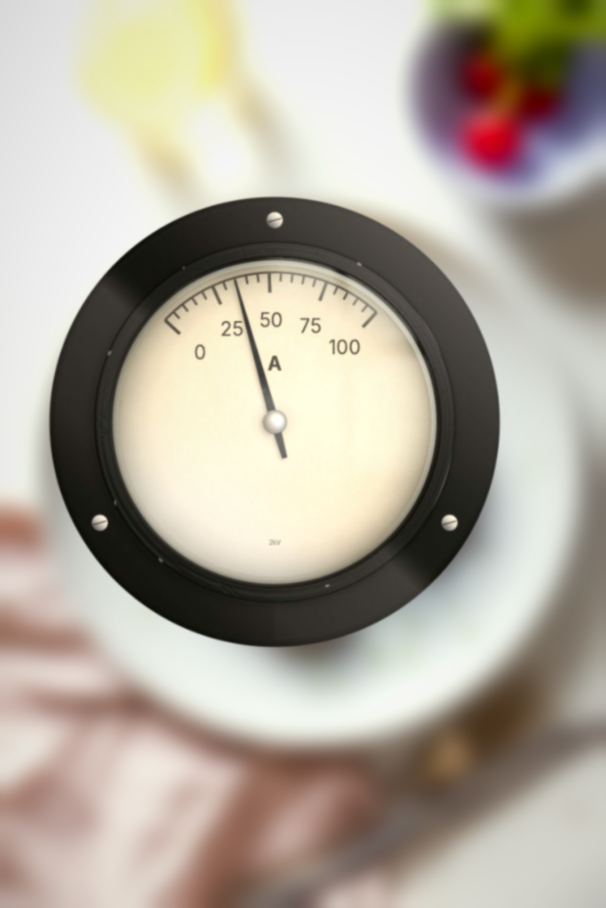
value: 35
